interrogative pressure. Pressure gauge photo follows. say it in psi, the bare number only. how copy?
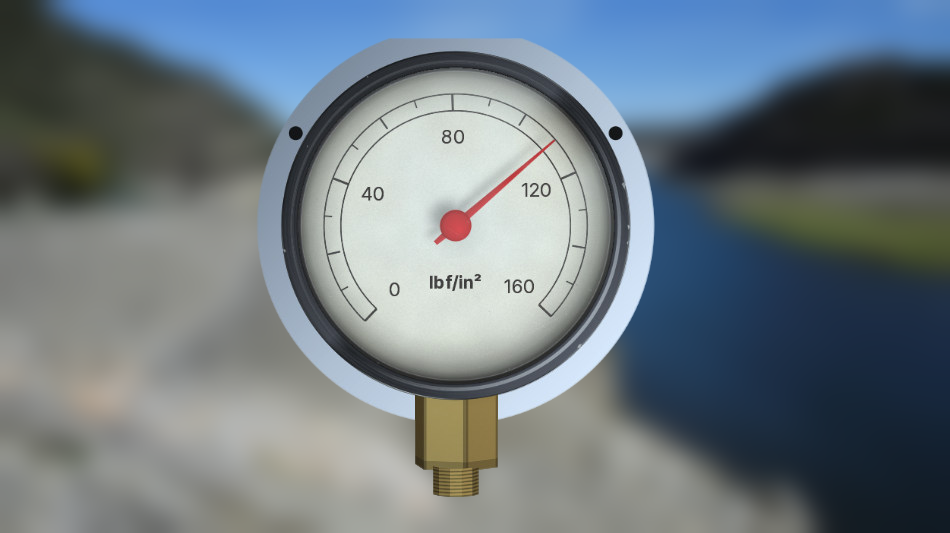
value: 110
